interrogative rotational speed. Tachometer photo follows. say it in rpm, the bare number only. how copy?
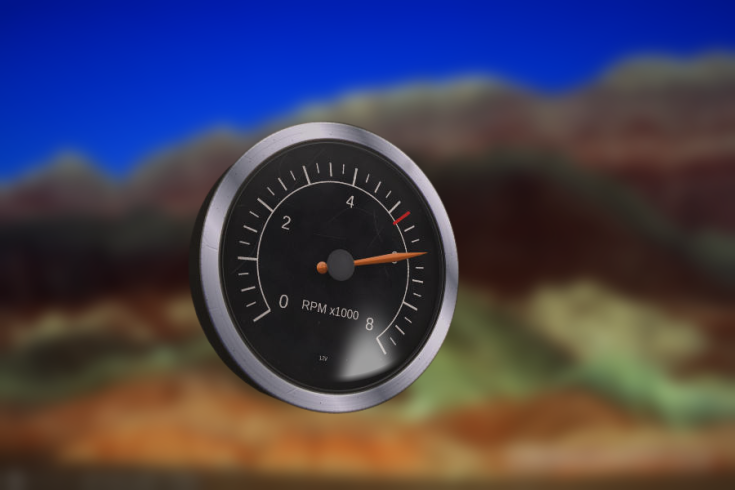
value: 6000
